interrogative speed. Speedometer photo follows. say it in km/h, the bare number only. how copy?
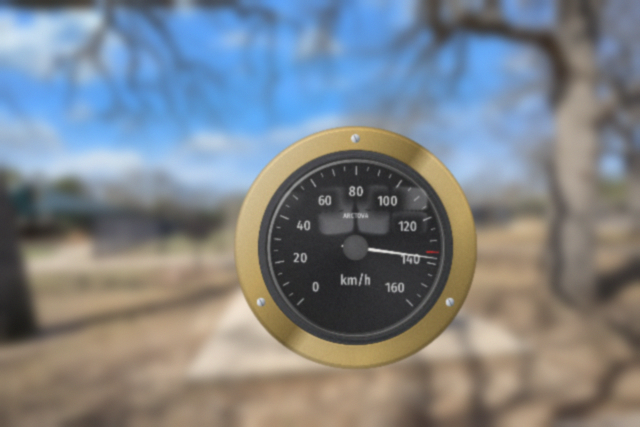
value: 137.5
